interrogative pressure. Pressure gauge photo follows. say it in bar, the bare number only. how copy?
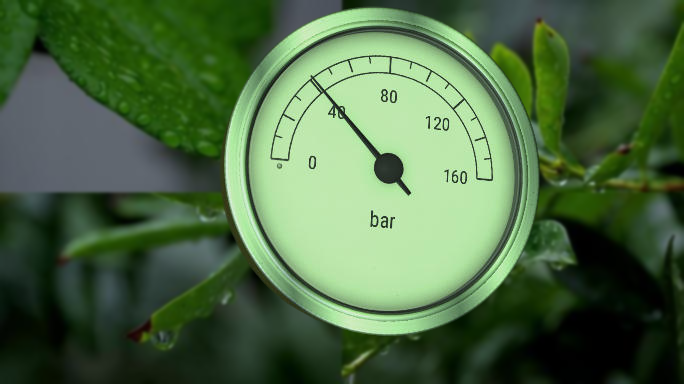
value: 40
